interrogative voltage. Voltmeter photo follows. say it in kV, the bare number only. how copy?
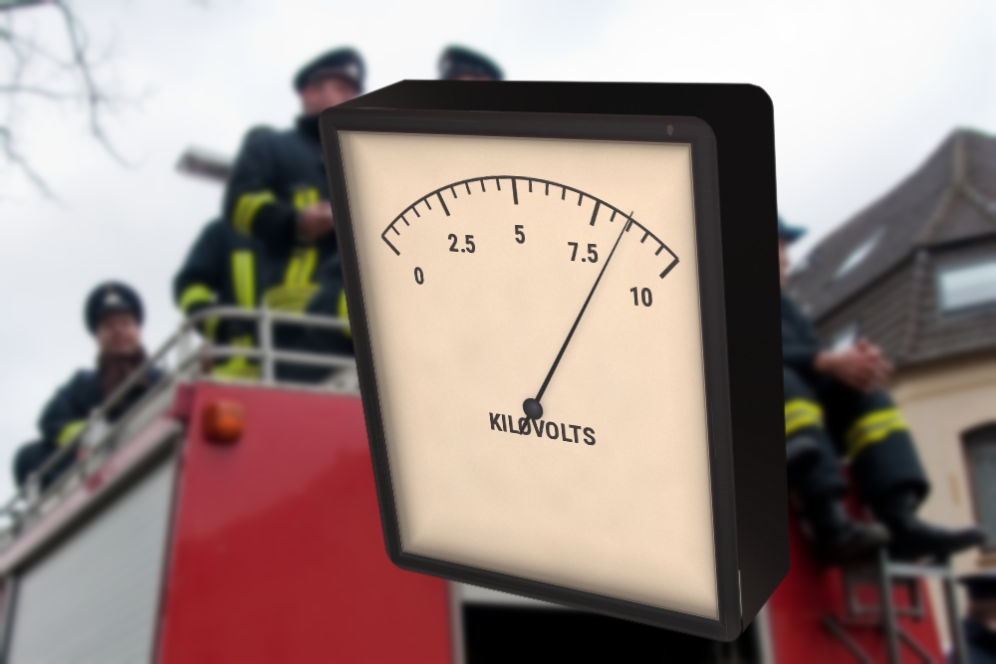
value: 8.5
